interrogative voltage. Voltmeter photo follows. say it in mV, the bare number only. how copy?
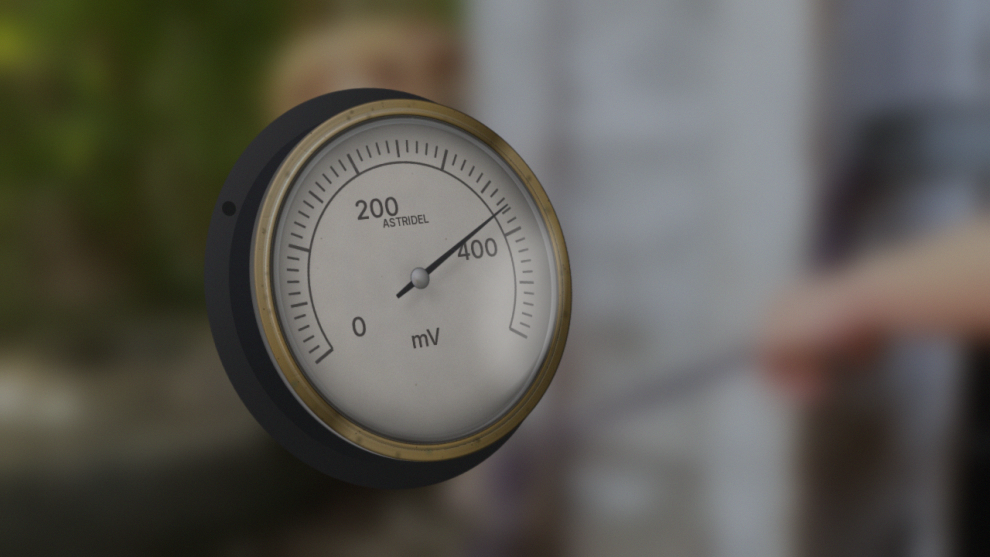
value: 375
